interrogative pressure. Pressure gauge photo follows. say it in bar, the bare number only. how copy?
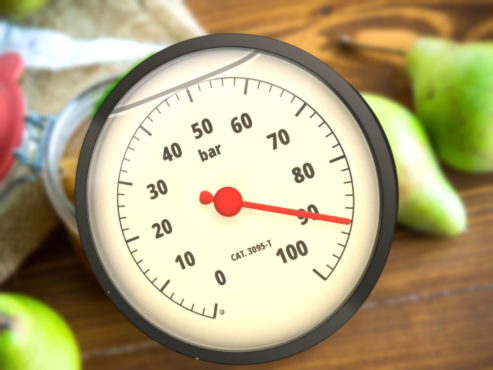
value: 90
